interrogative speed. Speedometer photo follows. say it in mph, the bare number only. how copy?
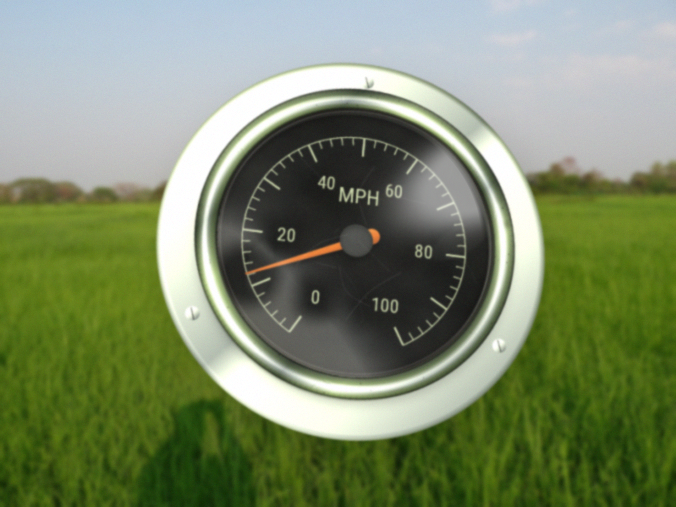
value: 12
